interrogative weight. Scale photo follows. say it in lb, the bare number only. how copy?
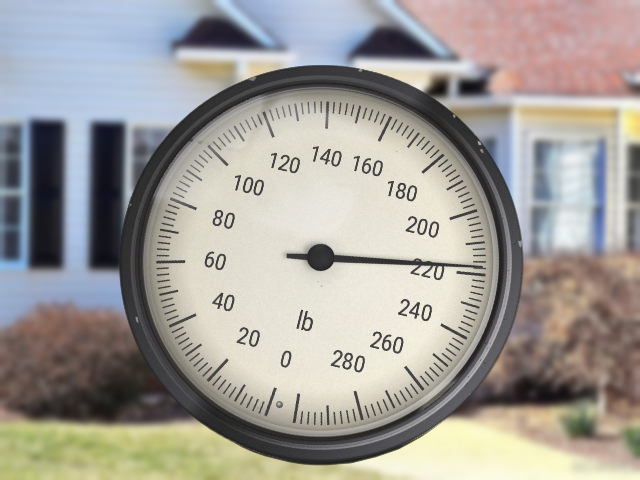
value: 218
